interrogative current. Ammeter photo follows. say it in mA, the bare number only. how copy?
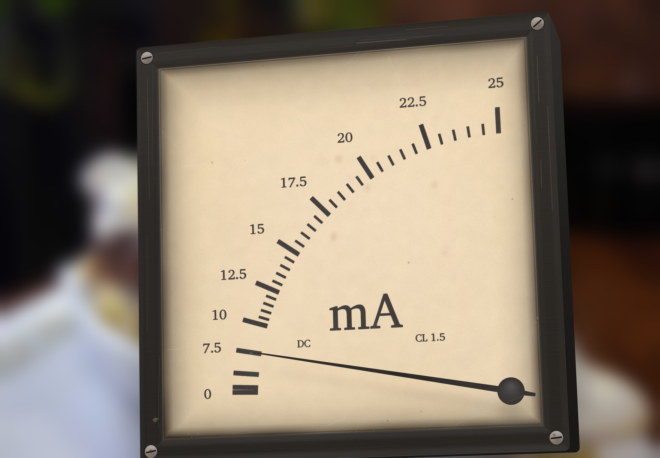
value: 7.5
